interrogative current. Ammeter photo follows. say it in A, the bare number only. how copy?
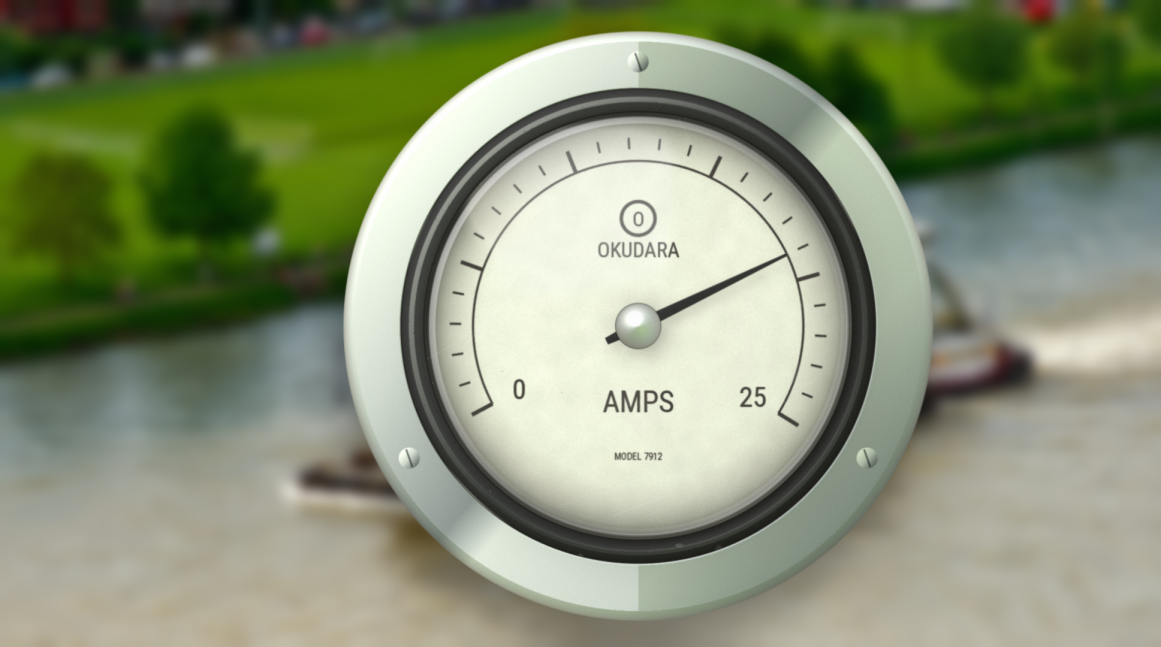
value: 19
